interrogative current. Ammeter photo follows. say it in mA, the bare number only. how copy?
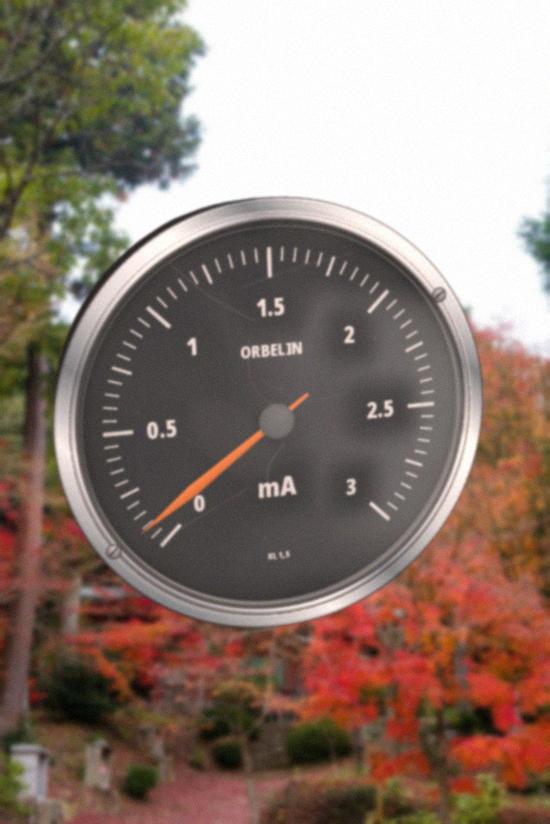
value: 0.1
